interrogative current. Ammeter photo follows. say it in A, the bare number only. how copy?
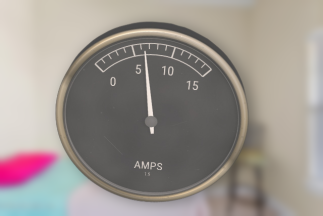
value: 6.5
